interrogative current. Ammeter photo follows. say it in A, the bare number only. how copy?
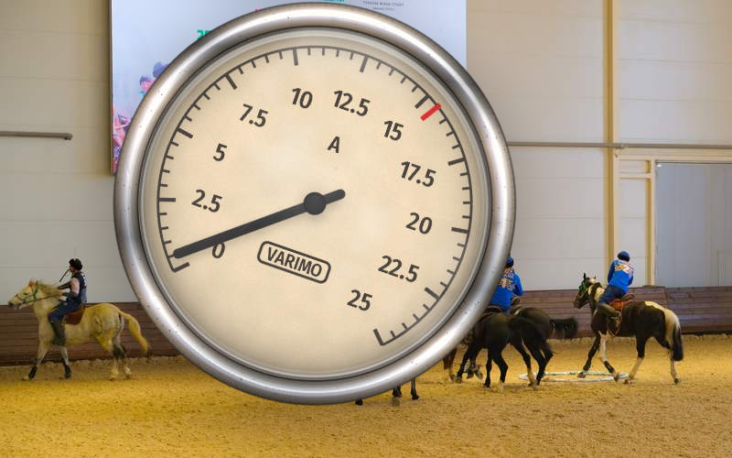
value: 0.5
